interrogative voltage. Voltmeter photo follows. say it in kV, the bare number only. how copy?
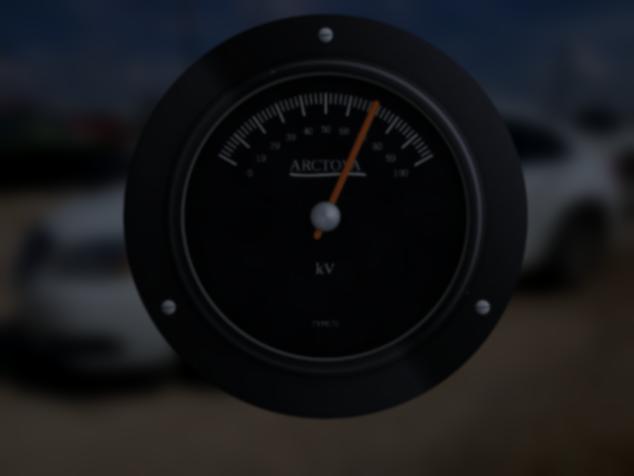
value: 70
